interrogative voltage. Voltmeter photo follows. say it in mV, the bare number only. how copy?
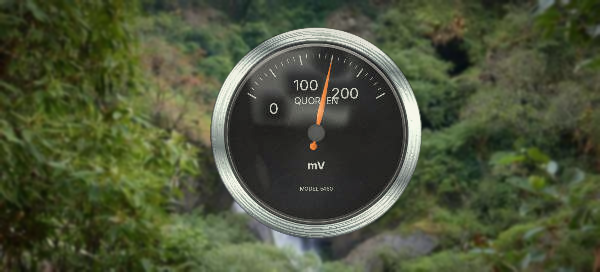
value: 150
